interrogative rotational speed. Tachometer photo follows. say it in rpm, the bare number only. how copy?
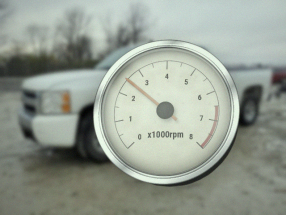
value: 2500
